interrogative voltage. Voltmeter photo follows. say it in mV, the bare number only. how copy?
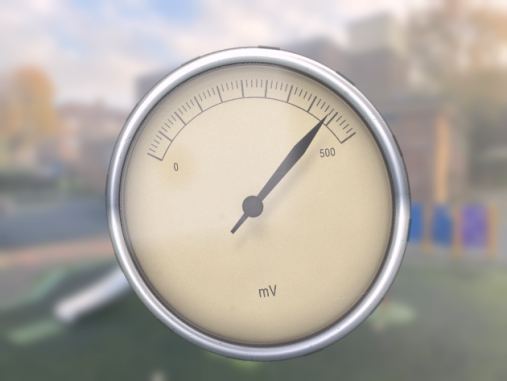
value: 440
